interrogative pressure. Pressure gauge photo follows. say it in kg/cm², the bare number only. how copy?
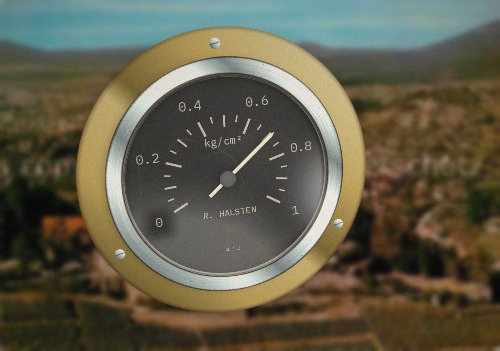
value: 0.7
